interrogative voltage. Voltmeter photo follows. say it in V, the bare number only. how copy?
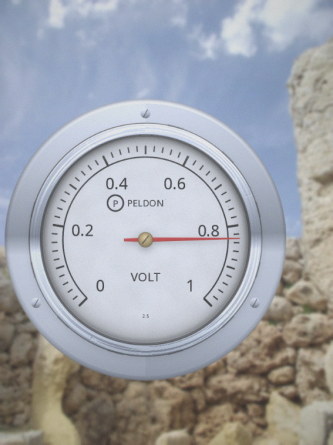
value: 0.83
